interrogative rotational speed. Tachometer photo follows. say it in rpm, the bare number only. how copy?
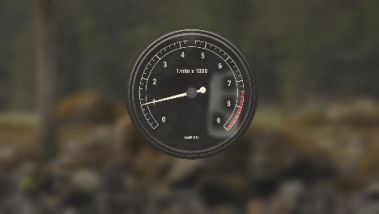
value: 1000
